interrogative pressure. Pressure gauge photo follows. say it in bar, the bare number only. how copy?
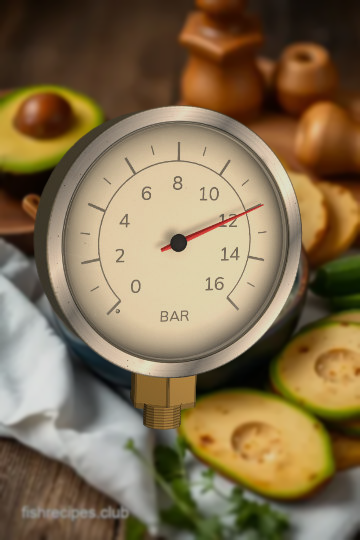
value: 12
